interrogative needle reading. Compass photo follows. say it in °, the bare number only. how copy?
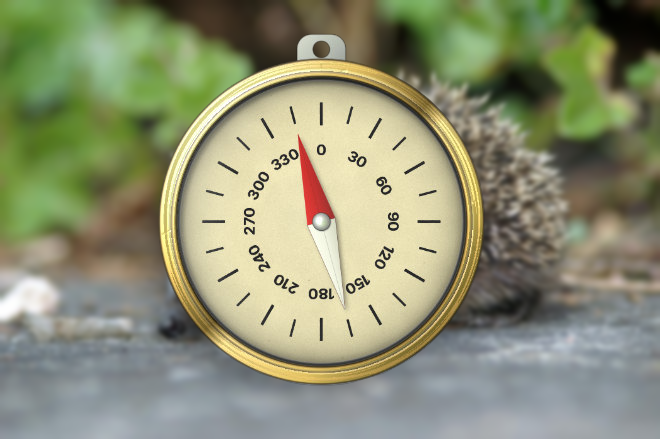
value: 345
